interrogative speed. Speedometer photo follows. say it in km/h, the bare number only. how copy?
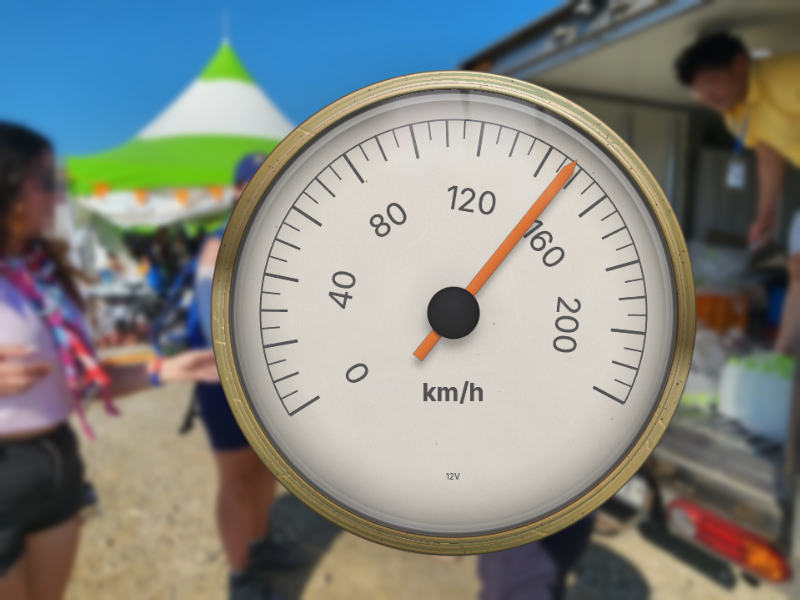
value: 147.5
